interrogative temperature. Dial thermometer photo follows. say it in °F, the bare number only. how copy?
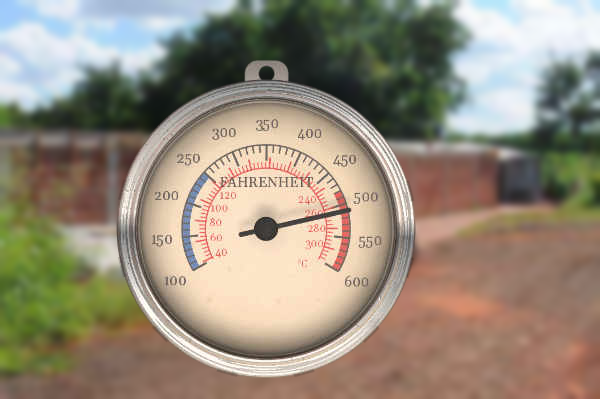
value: 510
